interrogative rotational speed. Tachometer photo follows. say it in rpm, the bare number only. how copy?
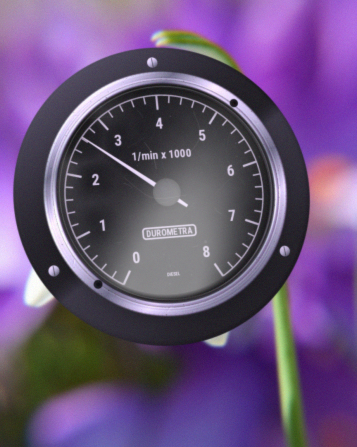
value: 2600
